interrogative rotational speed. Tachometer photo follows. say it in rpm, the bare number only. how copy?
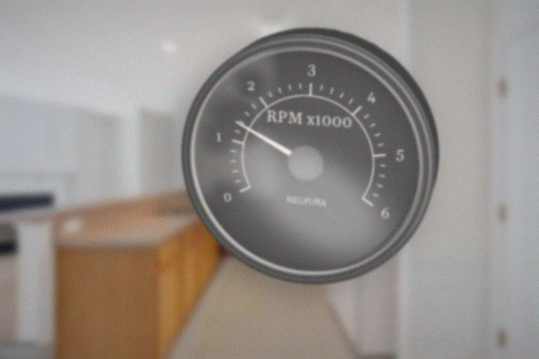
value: 1400
